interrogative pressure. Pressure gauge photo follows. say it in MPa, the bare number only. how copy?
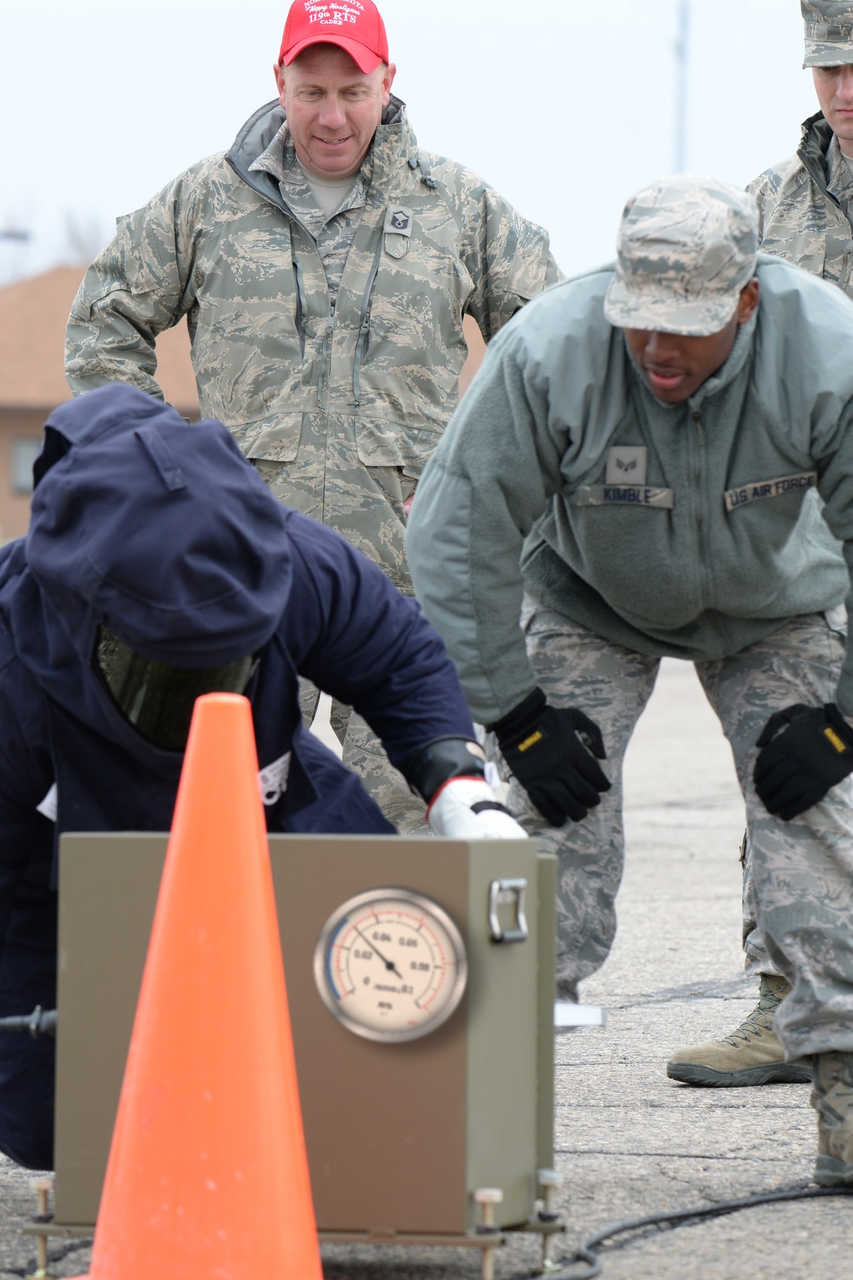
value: 0.03
